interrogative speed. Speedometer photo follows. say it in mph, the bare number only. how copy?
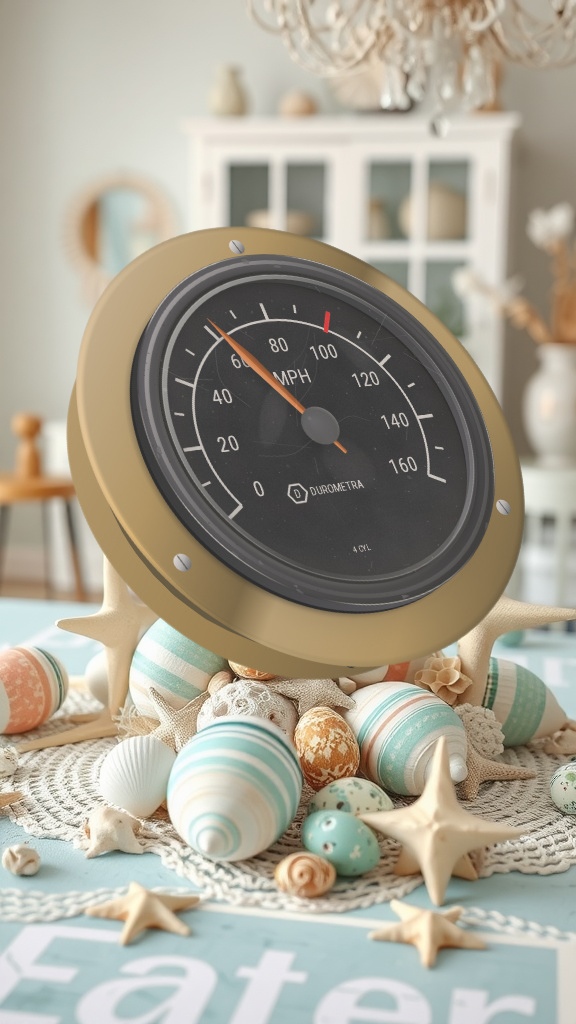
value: 60
